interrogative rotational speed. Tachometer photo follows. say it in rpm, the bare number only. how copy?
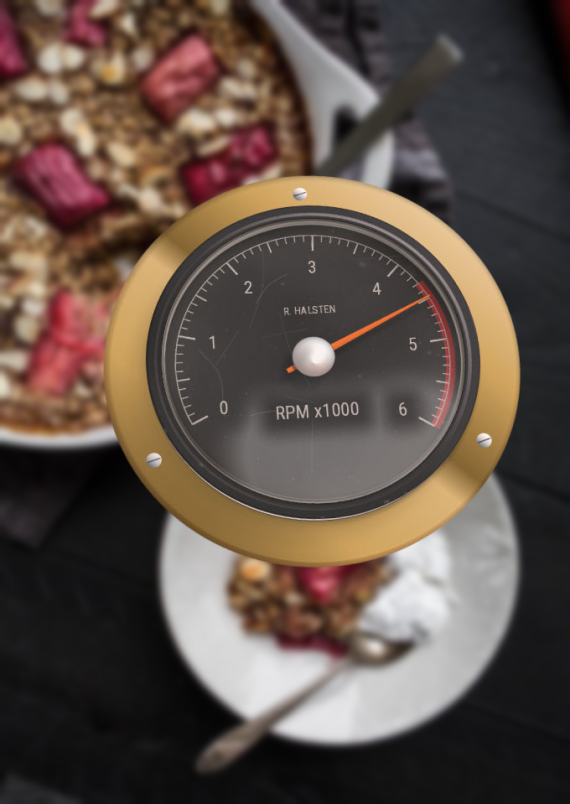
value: 4500
